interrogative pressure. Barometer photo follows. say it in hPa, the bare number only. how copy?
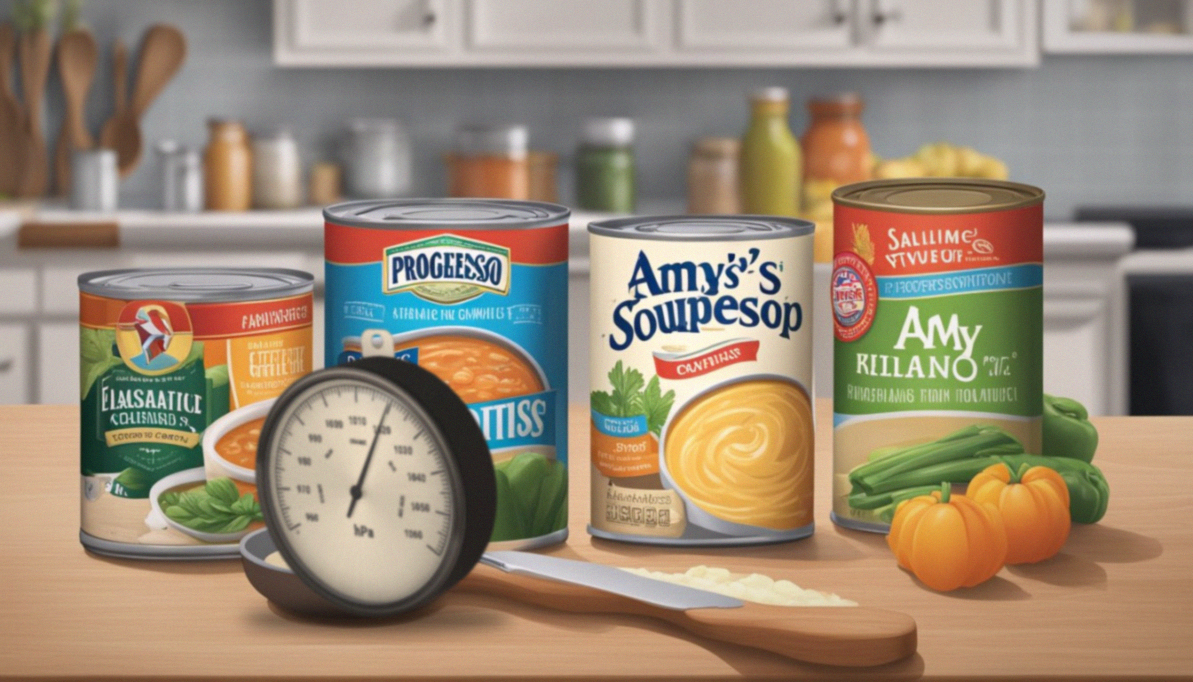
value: 1020
